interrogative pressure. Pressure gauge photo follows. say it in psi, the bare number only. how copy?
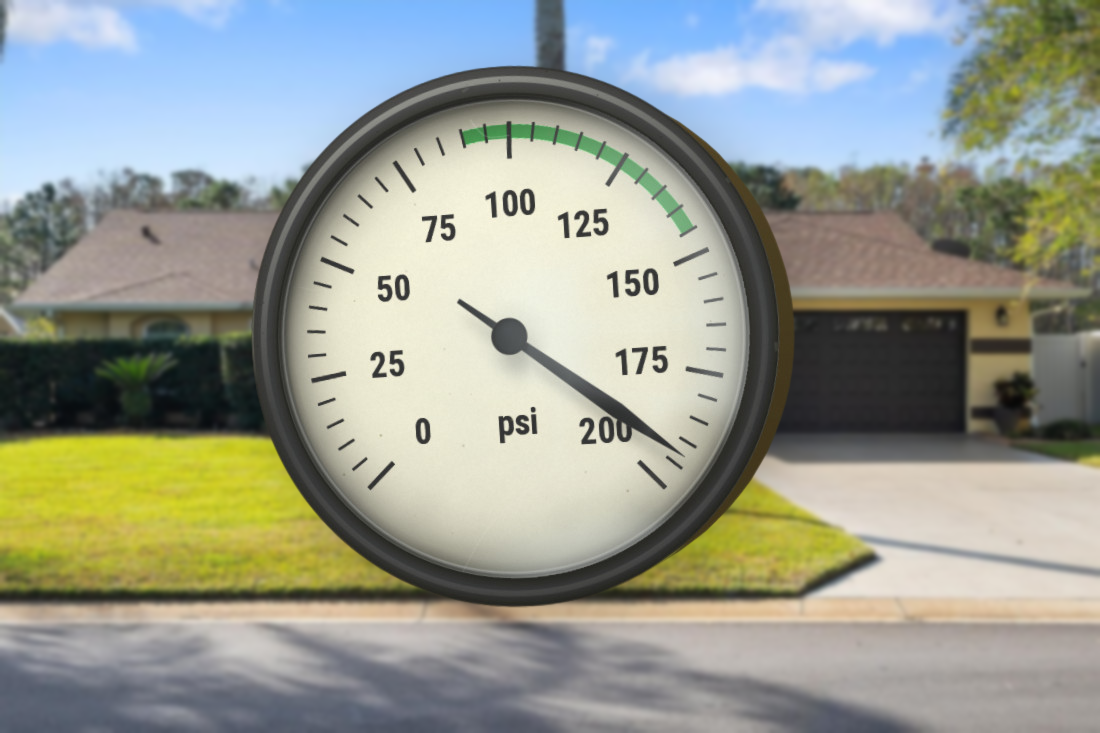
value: 192.5
